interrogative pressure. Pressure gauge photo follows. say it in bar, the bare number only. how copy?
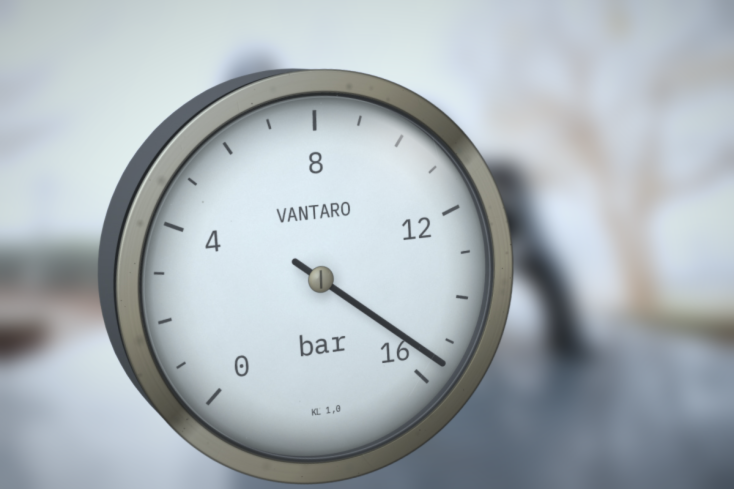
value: 15.5
